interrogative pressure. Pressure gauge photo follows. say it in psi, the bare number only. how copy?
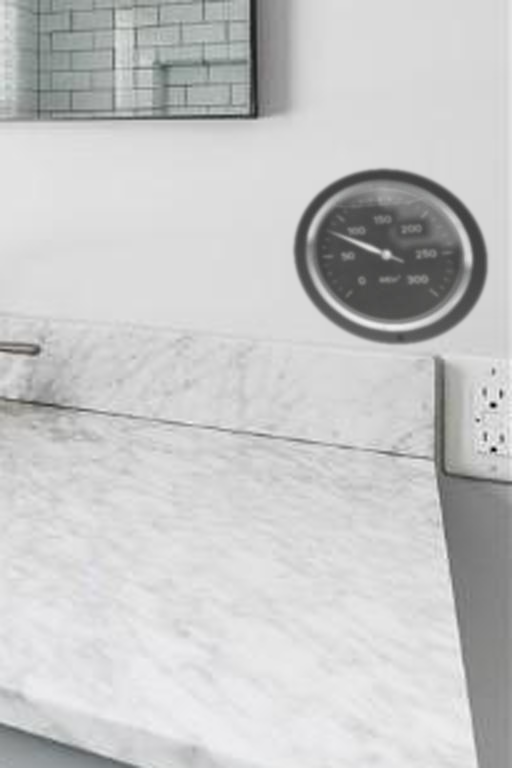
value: 80
